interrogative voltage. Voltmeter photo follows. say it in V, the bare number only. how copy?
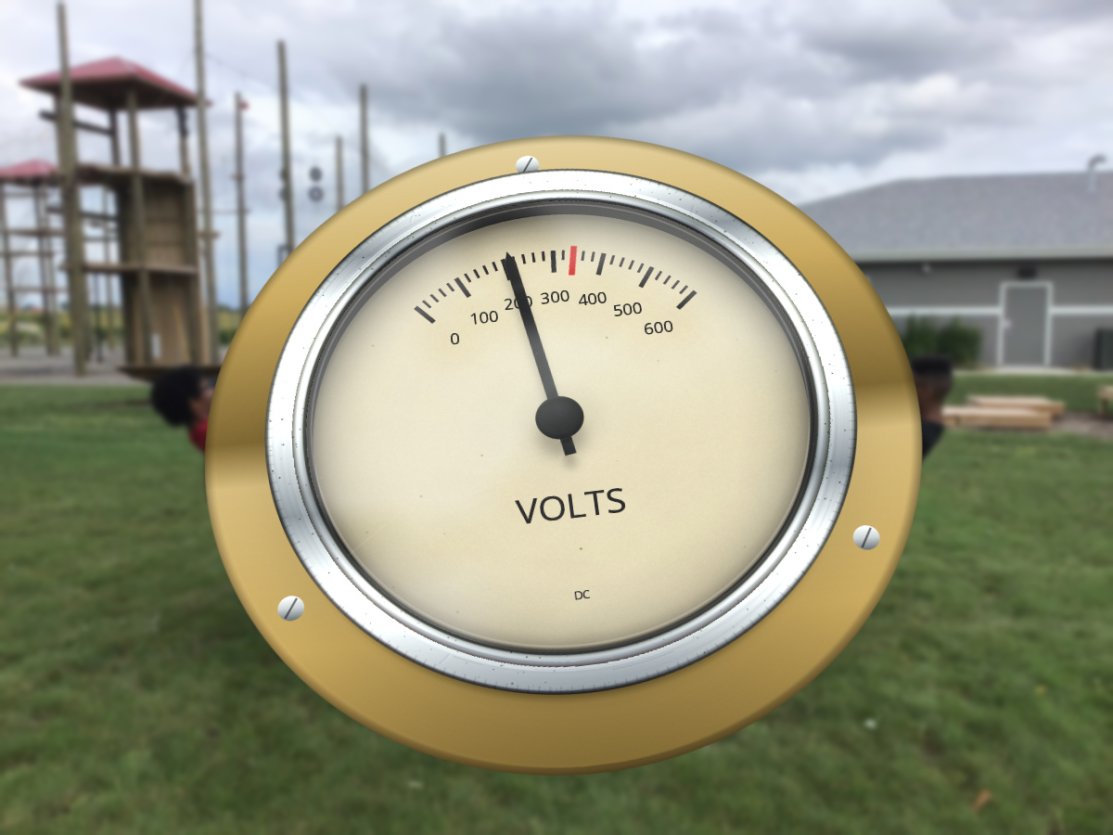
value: 210
